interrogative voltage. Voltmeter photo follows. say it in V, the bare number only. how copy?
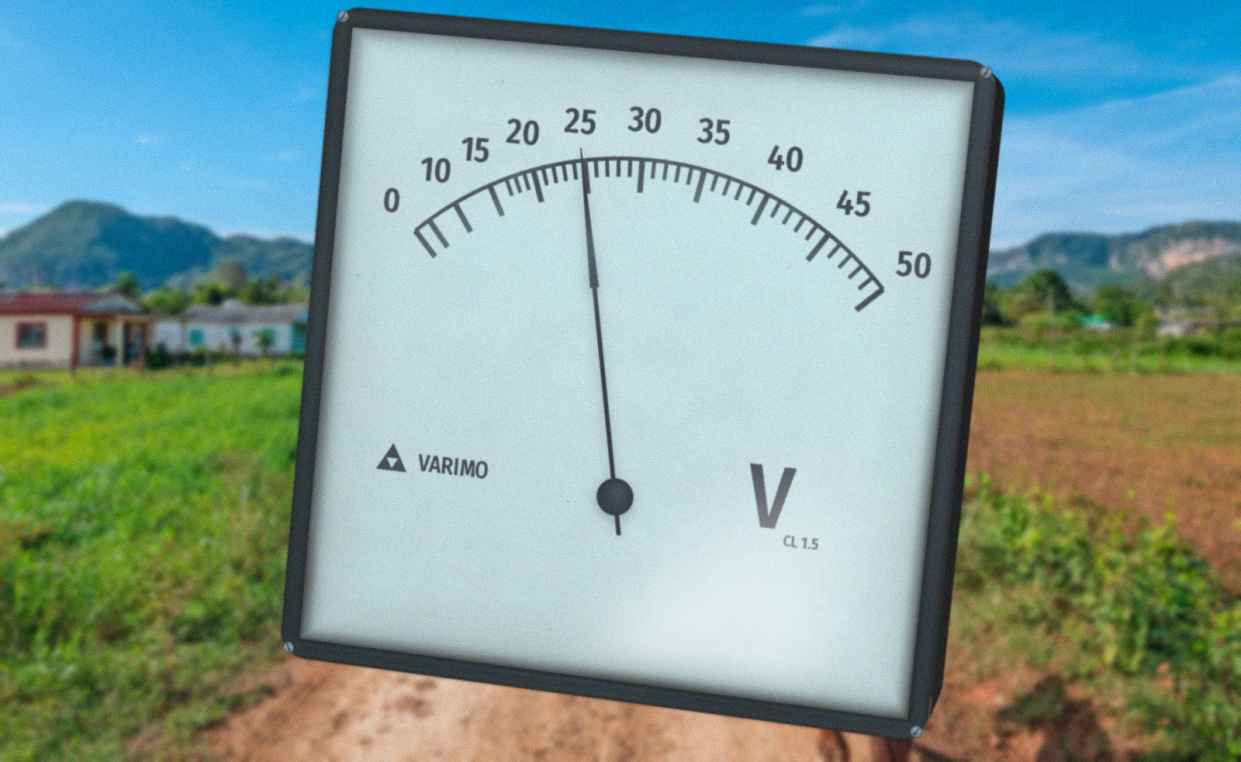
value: 25
